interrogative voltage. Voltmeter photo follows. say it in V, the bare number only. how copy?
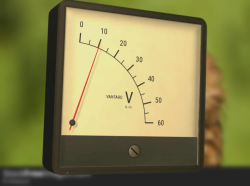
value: 10
